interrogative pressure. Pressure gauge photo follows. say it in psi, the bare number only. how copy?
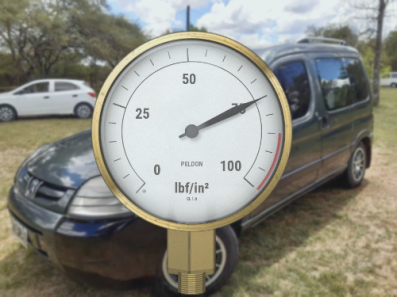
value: 75
